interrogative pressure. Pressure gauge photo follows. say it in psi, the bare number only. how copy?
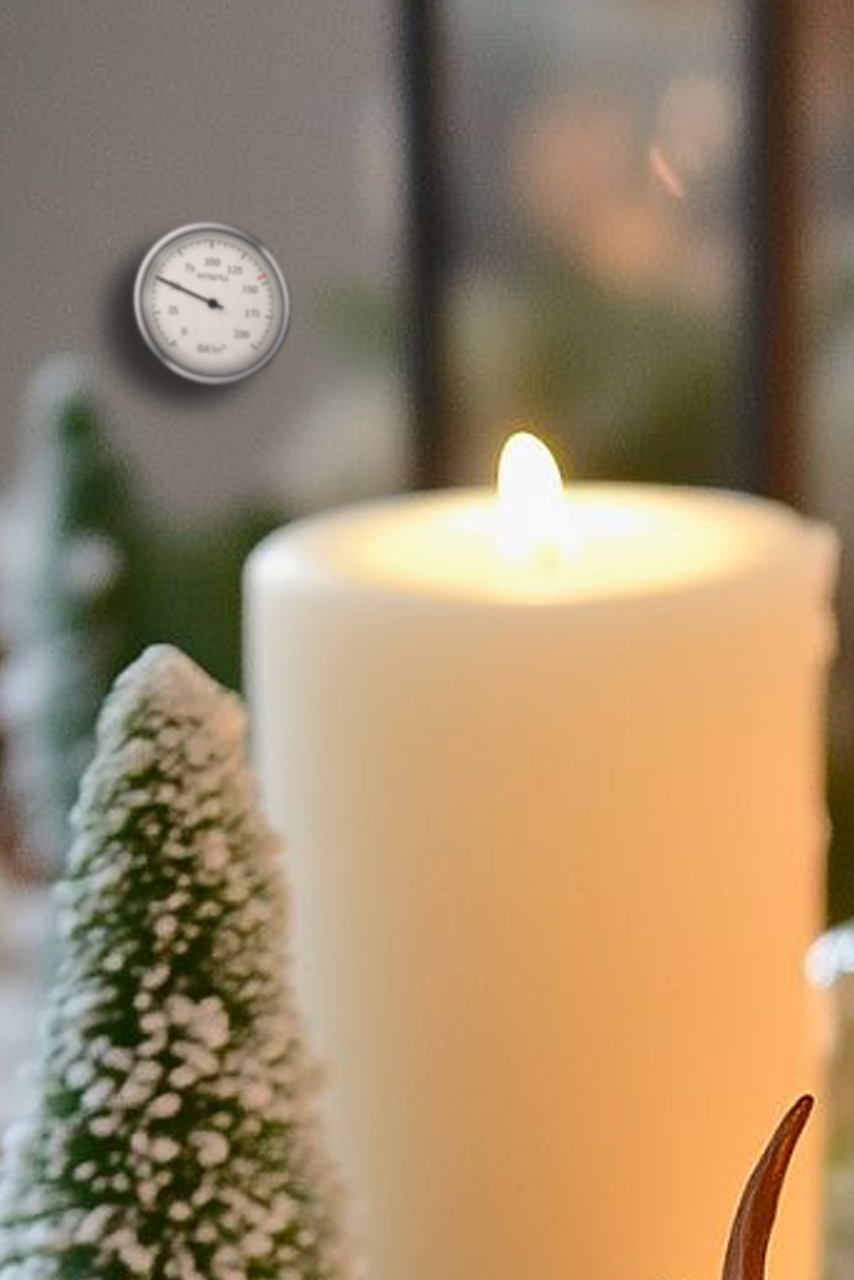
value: 50
